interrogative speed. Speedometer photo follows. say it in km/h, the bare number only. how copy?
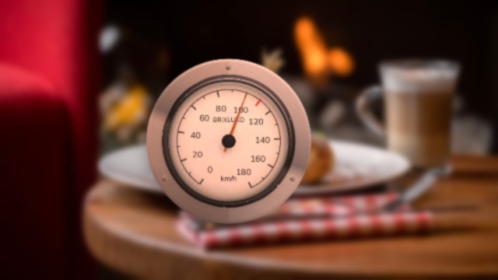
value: 100
